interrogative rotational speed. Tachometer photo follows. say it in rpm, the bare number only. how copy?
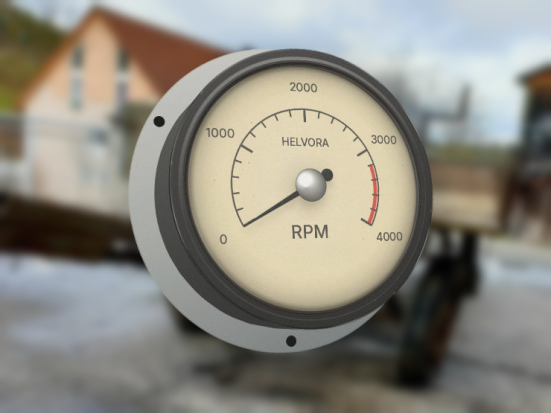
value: 0
